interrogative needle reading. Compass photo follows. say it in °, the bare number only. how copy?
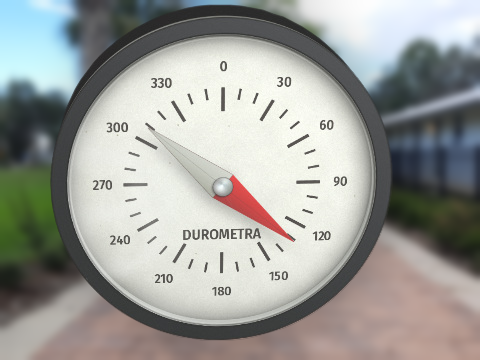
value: 130
